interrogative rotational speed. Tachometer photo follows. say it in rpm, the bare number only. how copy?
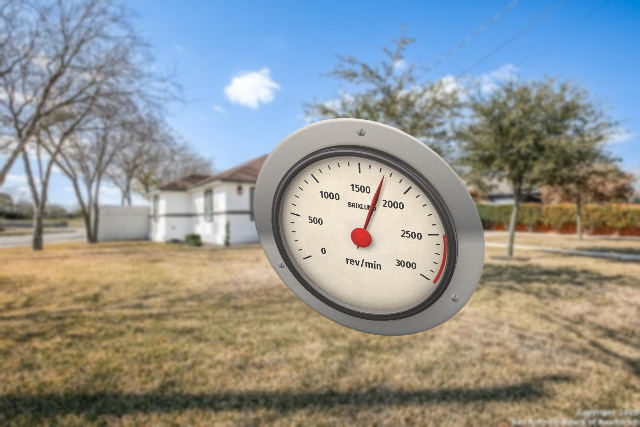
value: 1750
